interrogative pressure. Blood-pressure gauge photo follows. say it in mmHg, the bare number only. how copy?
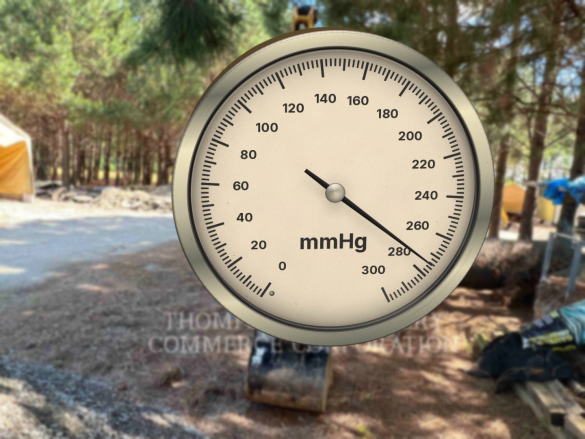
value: 274
